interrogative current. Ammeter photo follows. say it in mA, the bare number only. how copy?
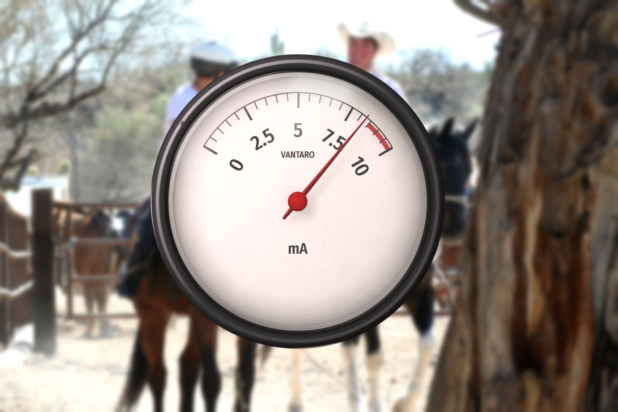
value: 8.25
